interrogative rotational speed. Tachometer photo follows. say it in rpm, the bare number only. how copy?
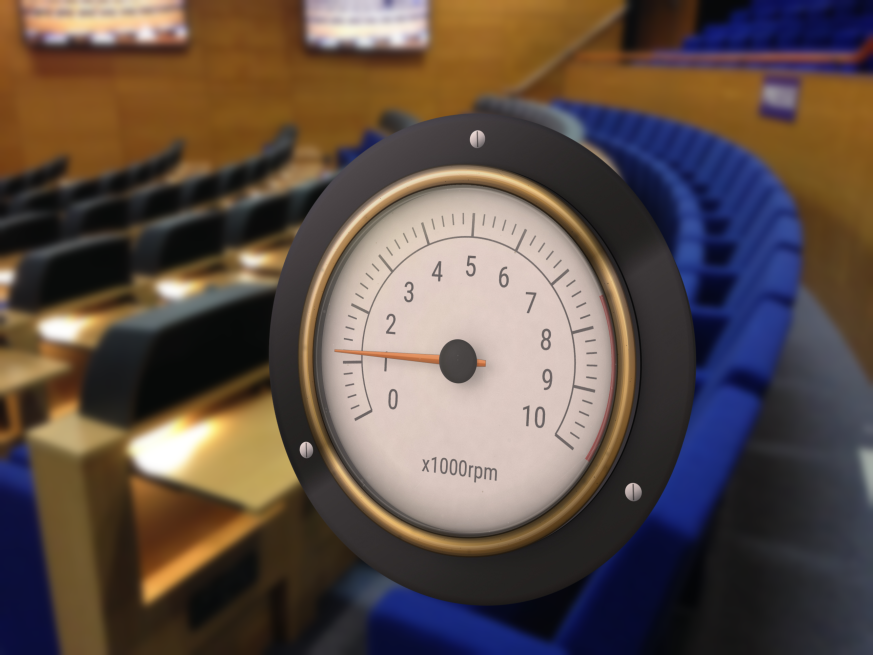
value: 1200
